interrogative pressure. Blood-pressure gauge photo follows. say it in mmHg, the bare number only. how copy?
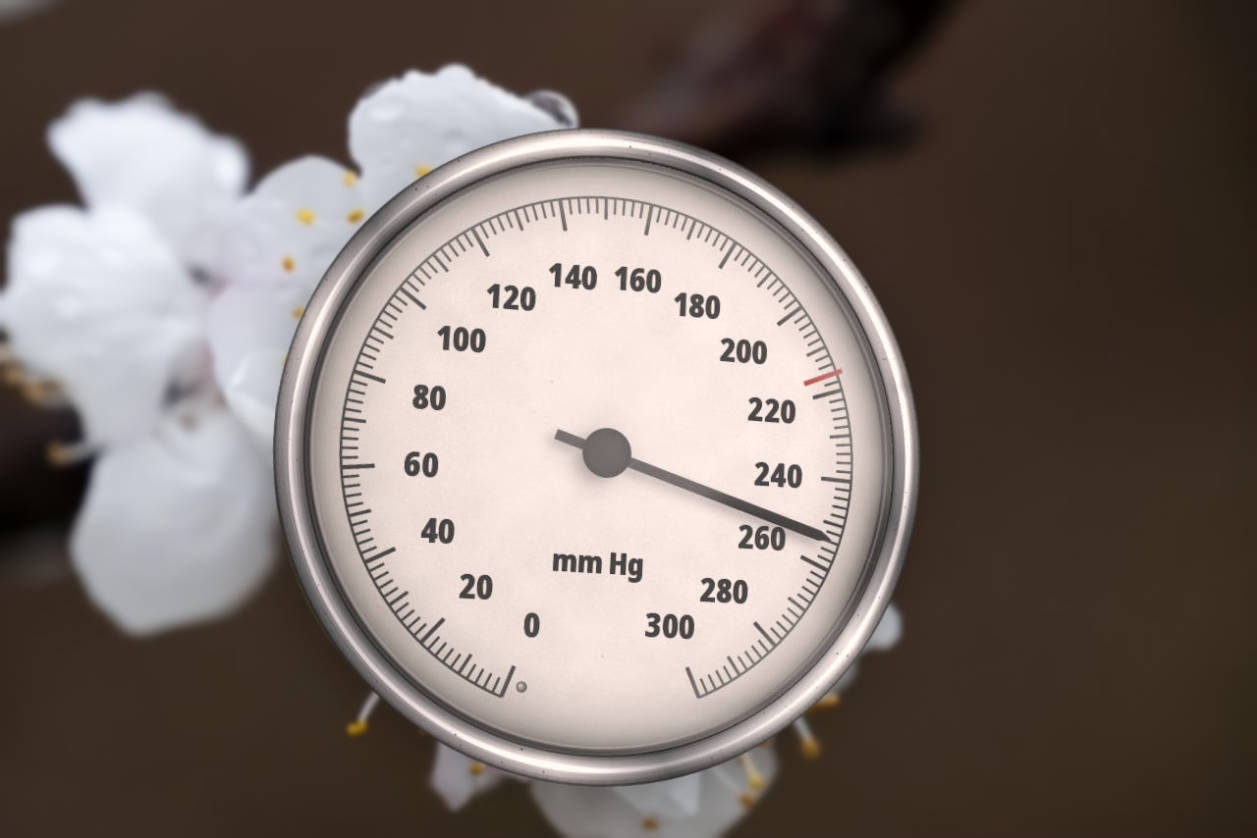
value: 254
